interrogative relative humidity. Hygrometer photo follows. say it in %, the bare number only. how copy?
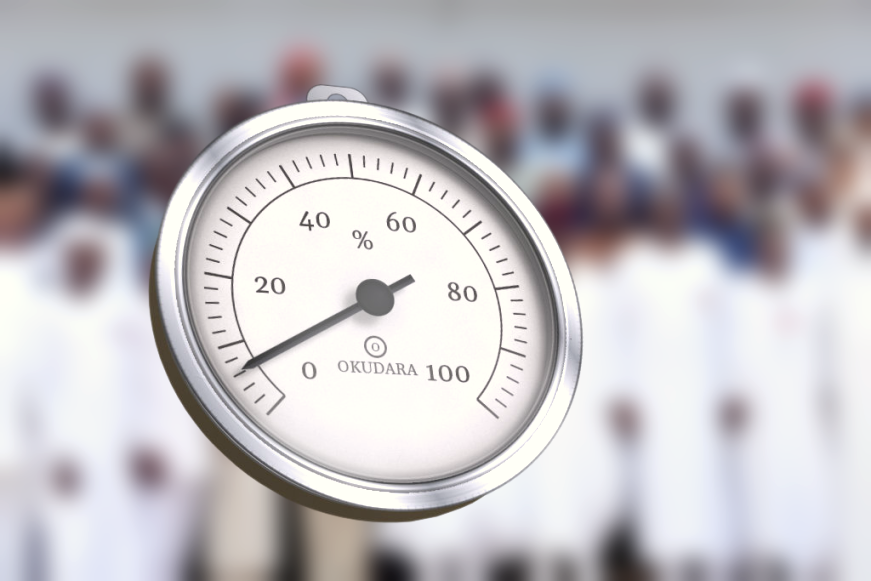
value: 6
